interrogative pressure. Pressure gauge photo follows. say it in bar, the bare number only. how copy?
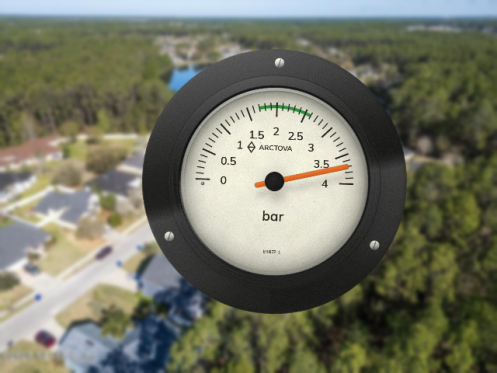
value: 3.7
